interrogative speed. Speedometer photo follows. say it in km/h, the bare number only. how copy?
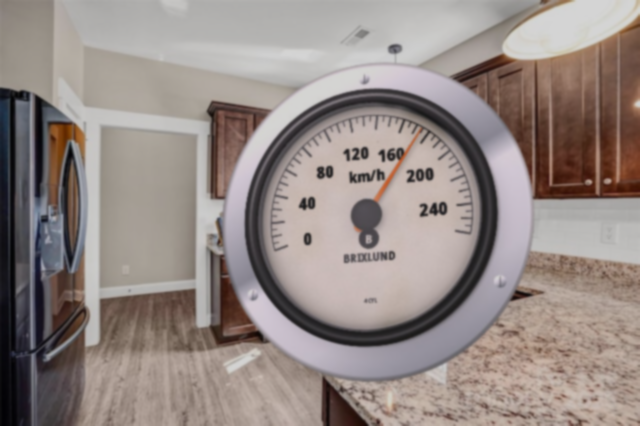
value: 175
